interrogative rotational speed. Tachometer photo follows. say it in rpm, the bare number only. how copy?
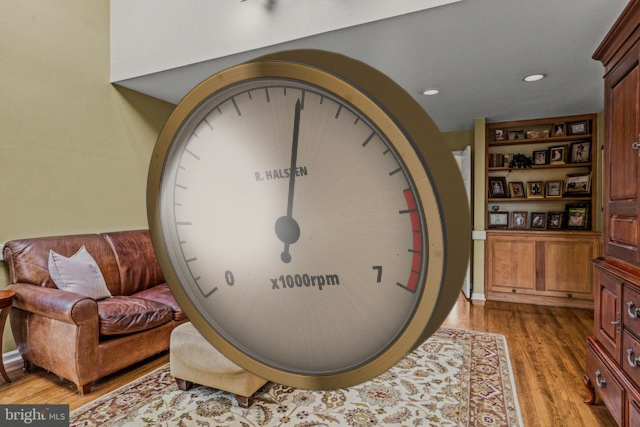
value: 4000
